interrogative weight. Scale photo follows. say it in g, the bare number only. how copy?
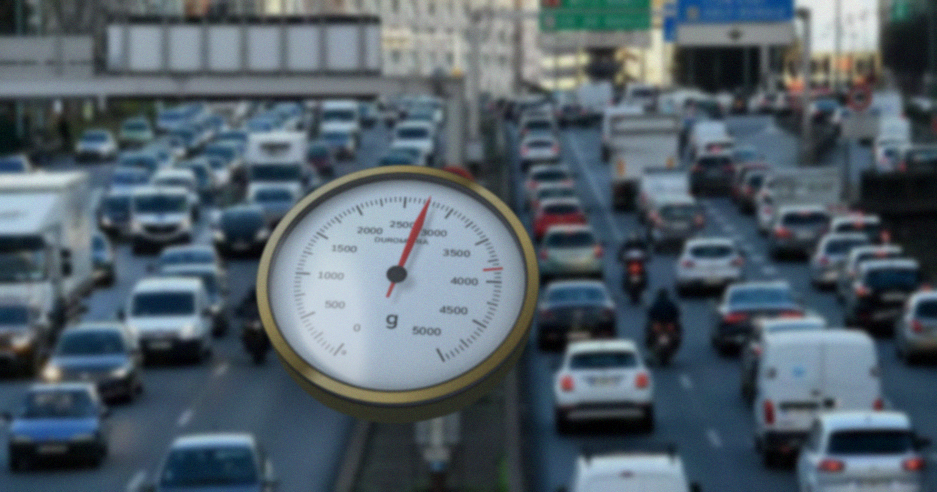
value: 2750
